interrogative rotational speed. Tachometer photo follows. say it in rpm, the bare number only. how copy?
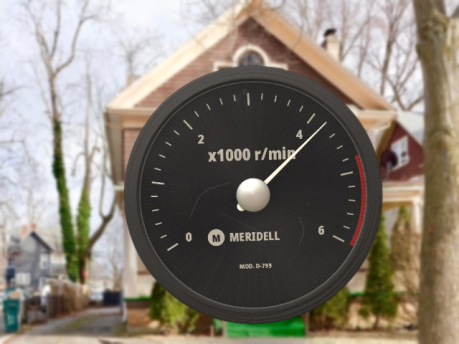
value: 4200
